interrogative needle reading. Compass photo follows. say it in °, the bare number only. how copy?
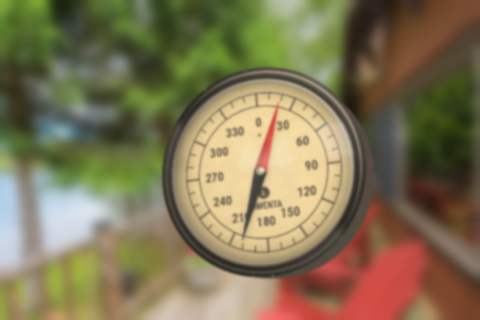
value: 20
